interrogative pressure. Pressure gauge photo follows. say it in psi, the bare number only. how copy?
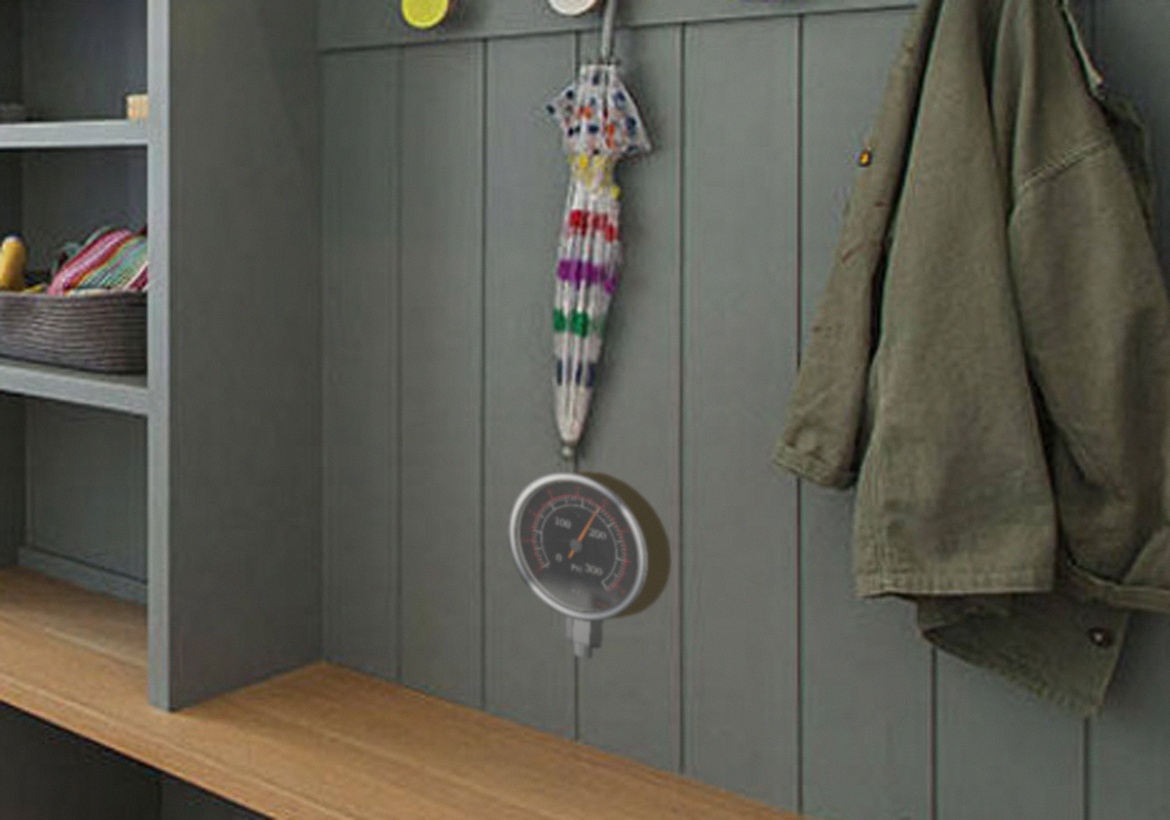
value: 175
